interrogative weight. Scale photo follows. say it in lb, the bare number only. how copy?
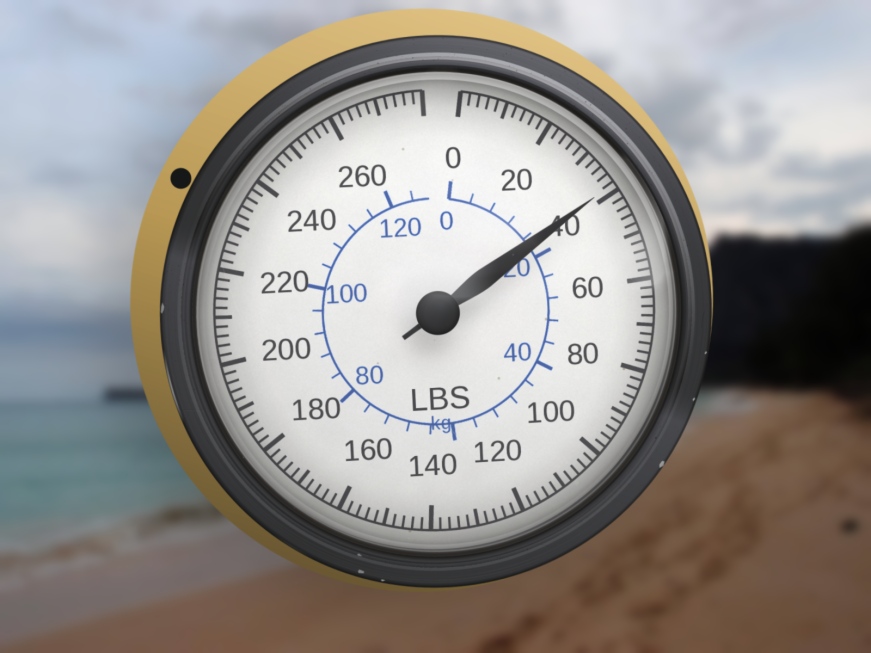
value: 38
